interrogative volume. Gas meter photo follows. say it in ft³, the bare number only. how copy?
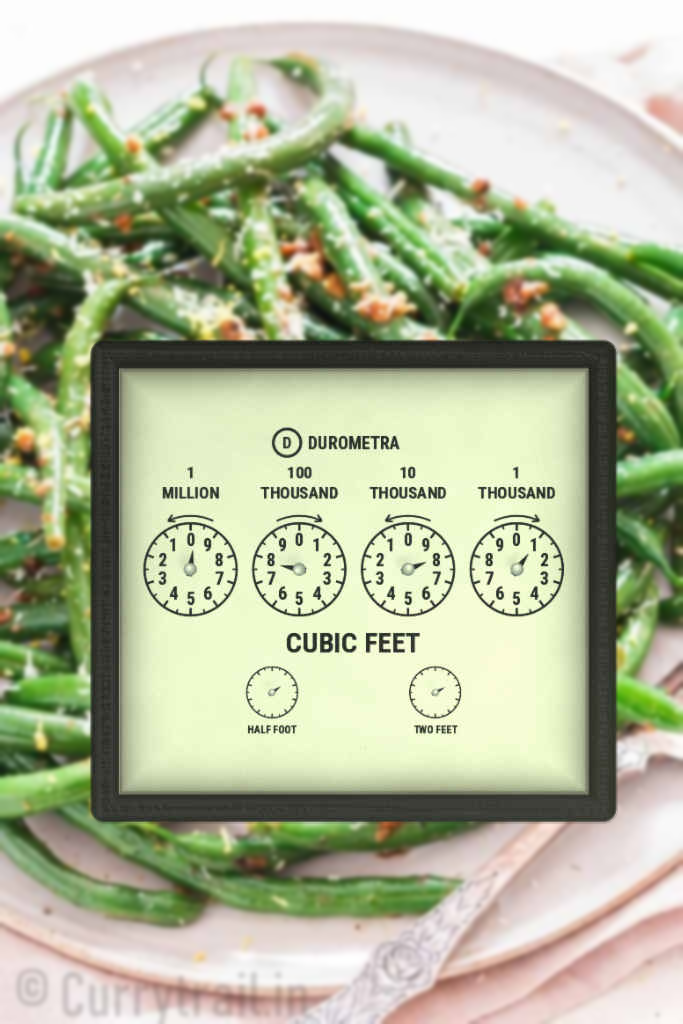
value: 978100
